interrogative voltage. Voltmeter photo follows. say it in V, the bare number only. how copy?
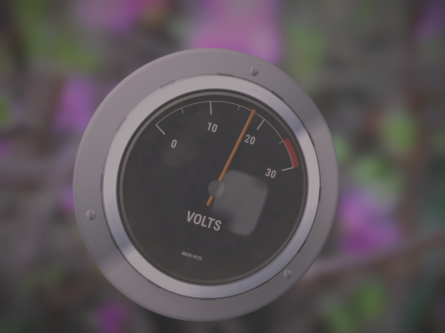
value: 17.5
